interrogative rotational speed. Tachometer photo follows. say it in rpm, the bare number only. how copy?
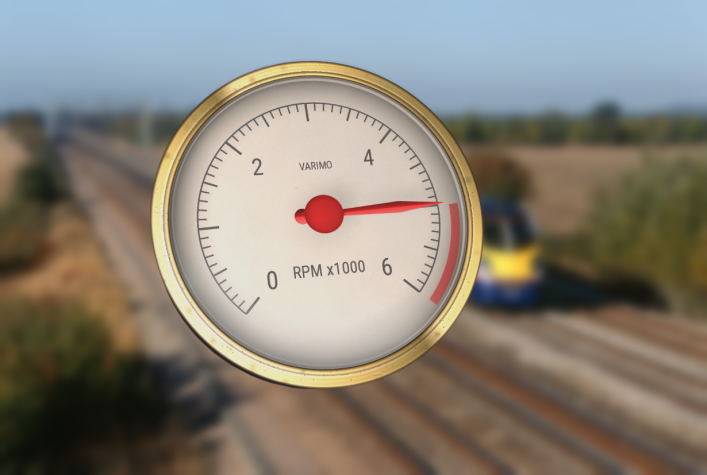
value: 5000
